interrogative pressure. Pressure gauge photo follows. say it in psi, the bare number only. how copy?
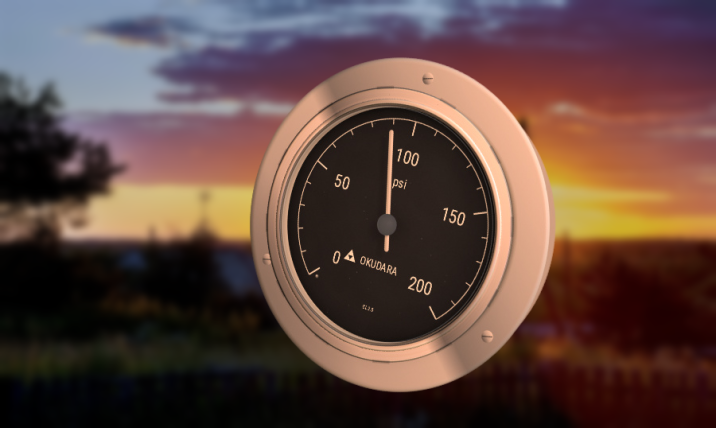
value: 90
